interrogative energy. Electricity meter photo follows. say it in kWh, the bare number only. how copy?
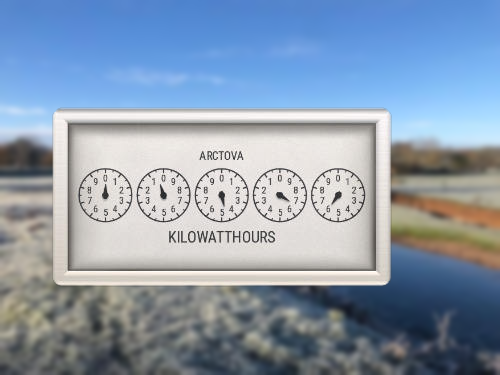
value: 466
